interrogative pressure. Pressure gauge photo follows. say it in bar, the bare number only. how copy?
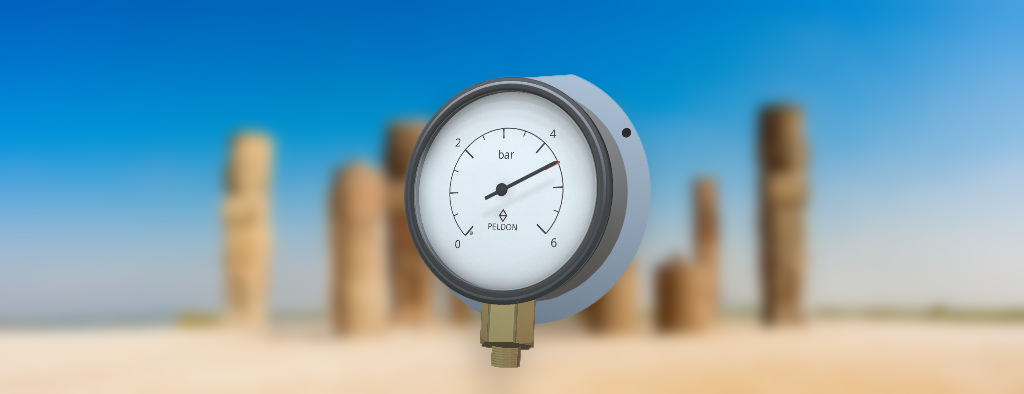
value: 4.5
